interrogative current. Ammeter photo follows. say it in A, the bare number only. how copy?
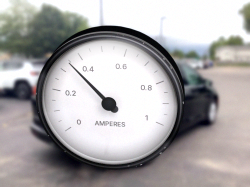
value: 0.35
